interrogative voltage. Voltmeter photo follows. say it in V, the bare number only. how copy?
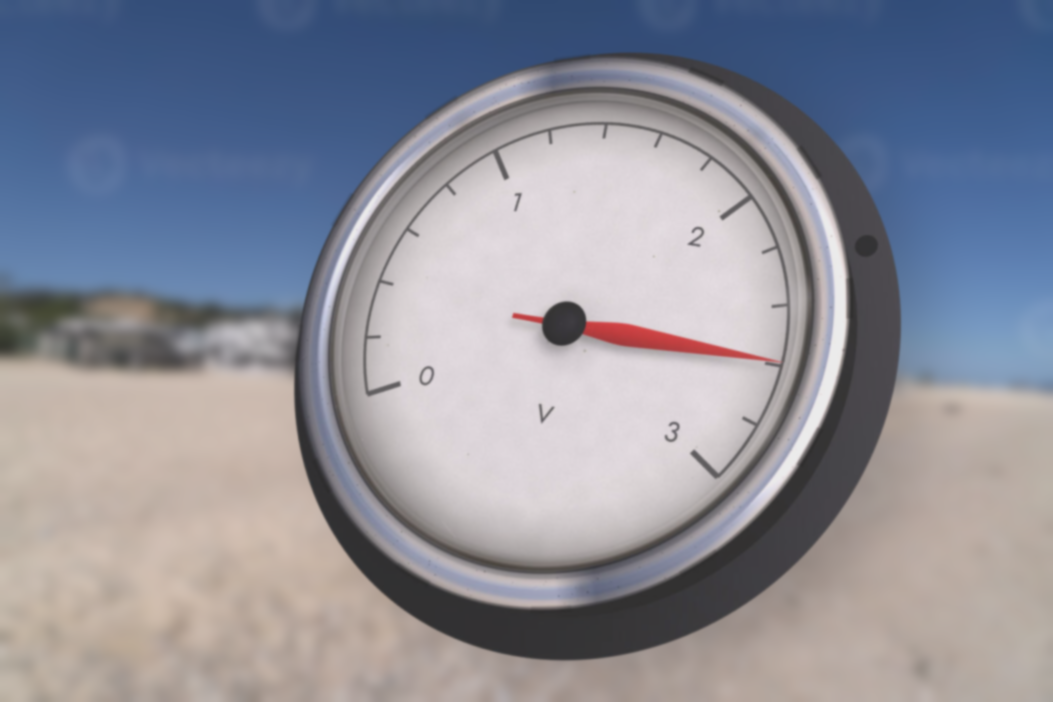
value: 2.6
